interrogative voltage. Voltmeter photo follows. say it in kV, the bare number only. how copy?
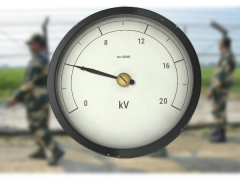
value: 4
